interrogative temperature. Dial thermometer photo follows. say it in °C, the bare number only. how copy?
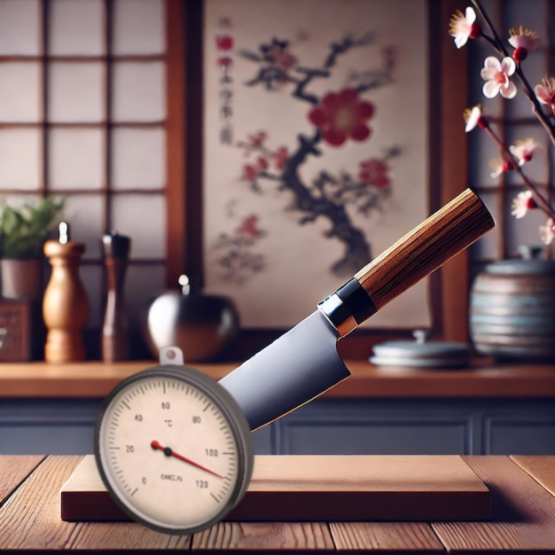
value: 110
